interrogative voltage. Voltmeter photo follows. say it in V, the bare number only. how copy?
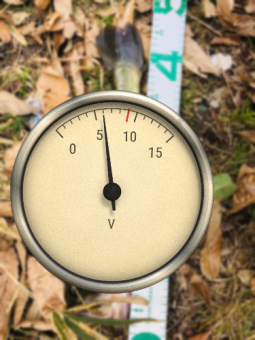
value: 6
